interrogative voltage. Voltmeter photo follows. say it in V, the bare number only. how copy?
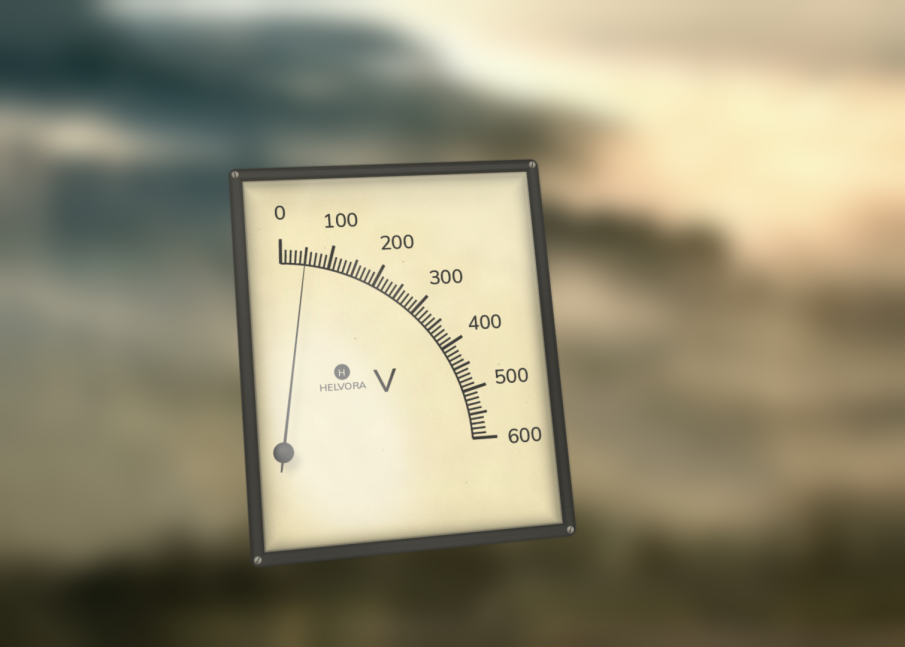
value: 50
